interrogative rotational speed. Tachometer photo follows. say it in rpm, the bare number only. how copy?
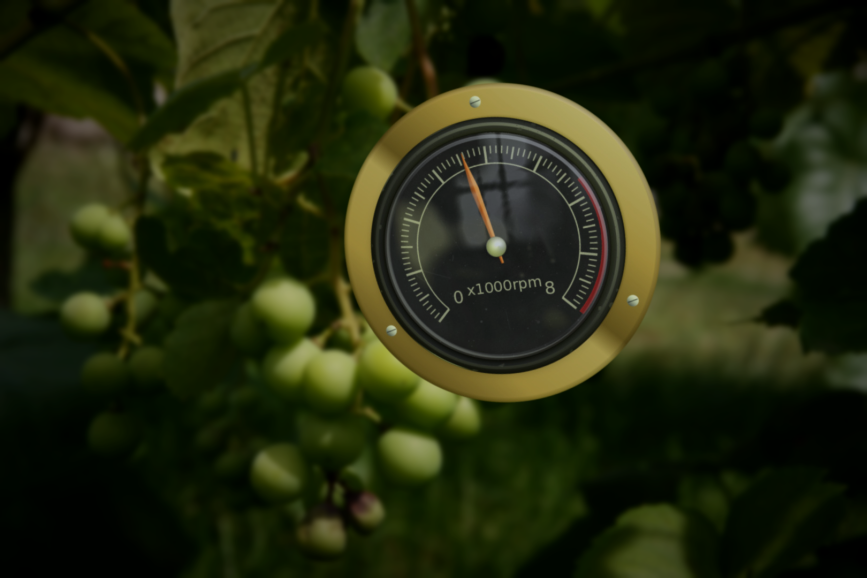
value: 3600
